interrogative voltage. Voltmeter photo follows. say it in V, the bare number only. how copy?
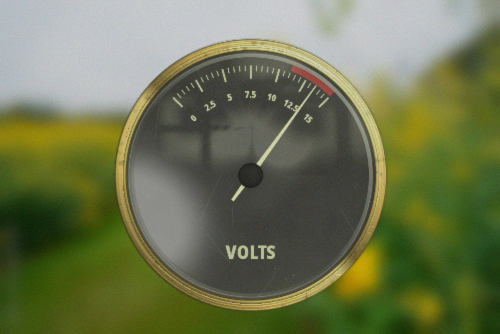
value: 13.5
